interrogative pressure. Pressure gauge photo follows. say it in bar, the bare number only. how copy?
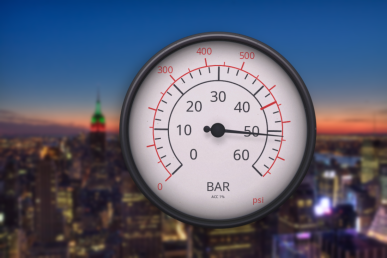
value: 51
